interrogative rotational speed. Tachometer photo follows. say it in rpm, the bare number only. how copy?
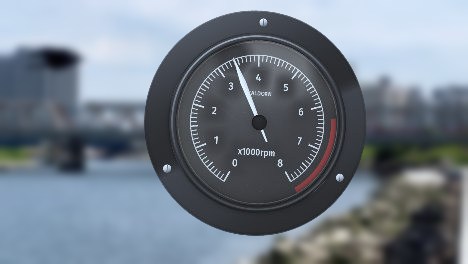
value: 3400
